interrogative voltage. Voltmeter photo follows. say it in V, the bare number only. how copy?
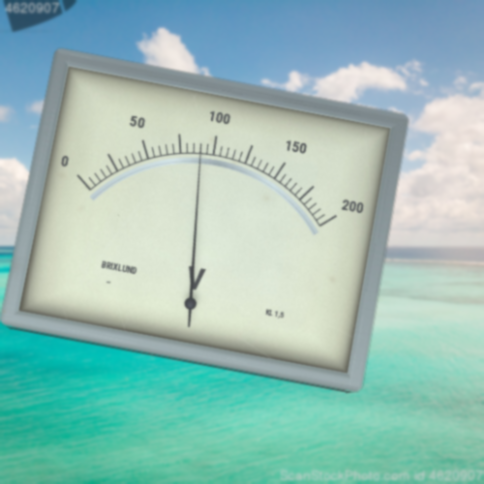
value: 90
